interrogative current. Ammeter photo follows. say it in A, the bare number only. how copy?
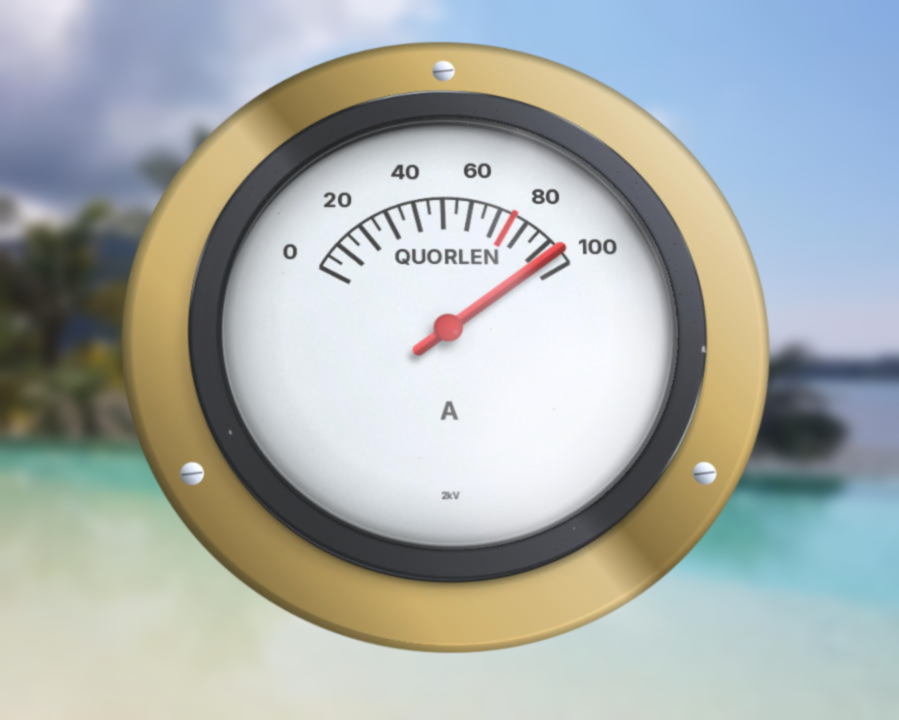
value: 95
